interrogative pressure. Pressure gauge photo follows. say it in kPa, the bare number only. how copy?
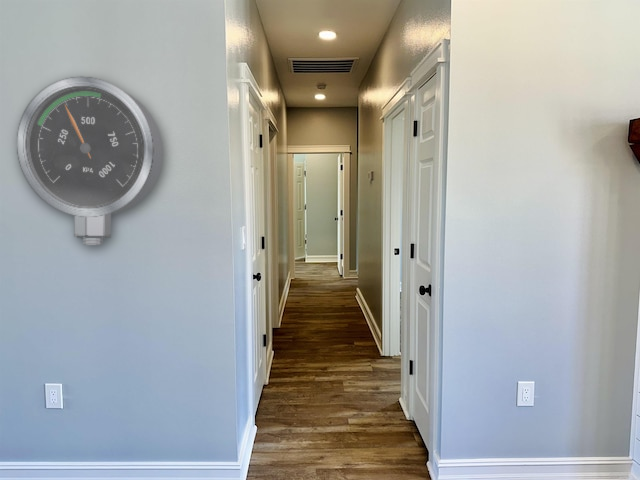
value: 400
